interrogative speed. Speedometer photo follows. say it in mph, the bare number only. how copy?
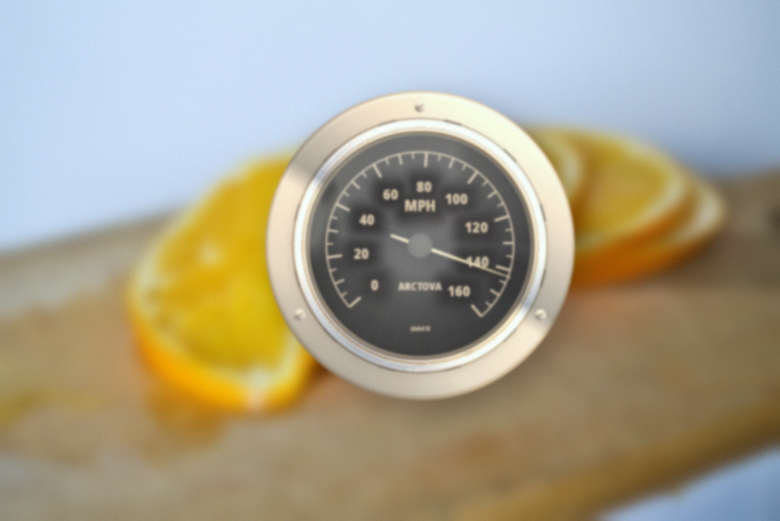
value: 142.5
